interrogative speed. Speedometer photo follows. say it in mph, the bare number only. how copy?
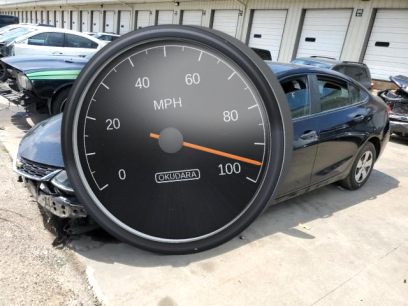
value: 95
